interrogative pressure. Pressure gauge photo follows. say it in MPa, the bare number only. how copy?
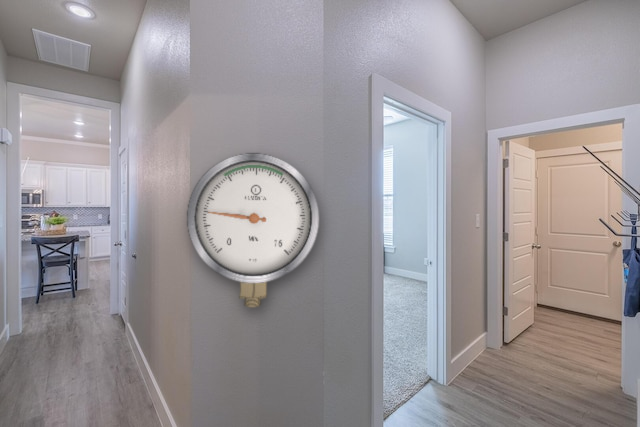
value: 3
